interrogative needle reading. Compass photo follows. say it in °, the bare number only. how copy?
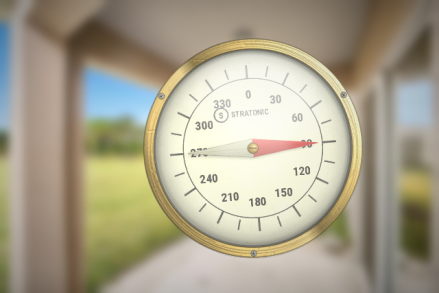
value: 90
